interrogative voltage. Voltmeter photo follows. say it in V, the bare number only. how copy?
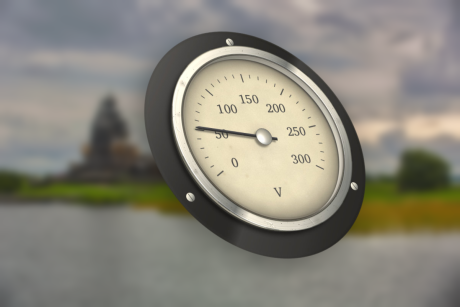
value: 50
